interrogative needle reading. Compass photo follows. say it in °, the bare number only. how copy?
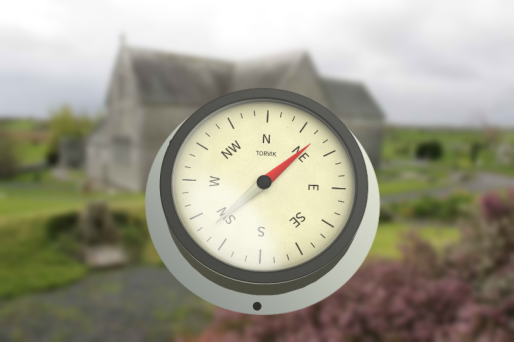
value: 45
